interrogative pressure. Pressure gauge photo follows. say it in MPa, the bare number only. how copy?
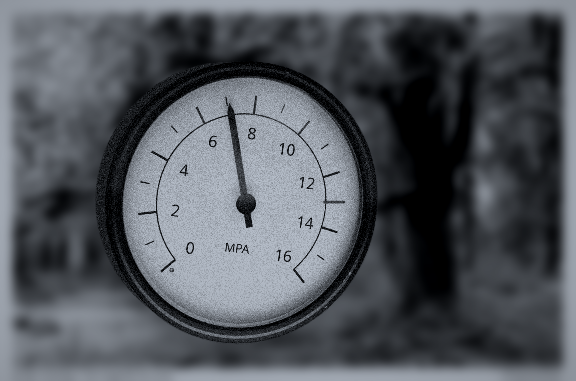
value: 7
